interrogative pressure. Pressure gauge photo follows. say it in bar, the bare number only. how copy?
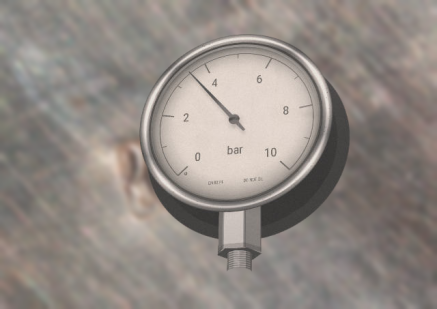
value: 3.5
